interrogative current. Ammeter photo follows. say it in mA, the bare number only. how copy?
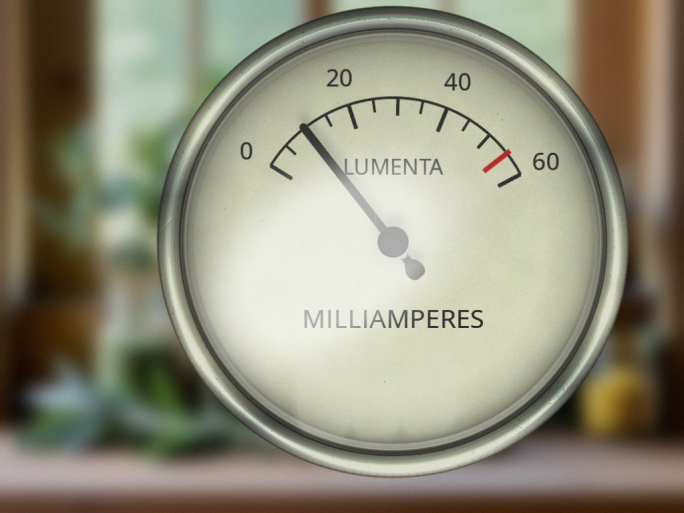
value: 10
